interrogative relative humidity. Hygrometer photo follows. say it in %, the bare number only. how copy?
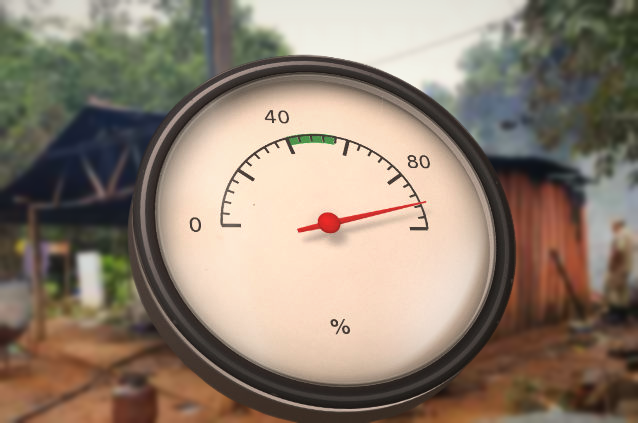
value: 92
